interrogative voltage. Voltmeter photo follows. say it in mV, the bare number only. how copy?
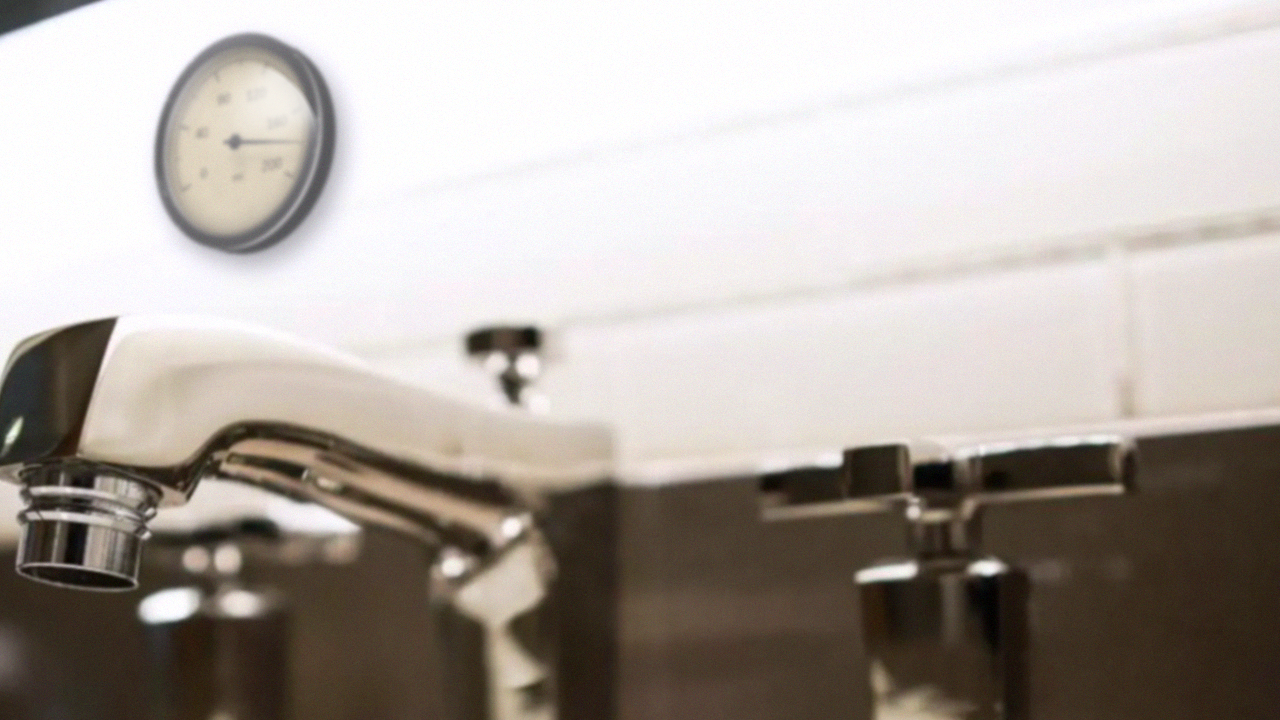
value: 180
